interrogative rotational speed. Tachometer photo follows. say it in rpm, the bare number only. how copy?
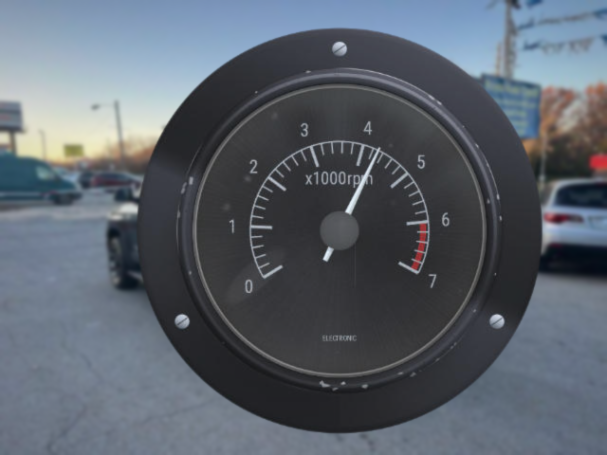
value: 4300
